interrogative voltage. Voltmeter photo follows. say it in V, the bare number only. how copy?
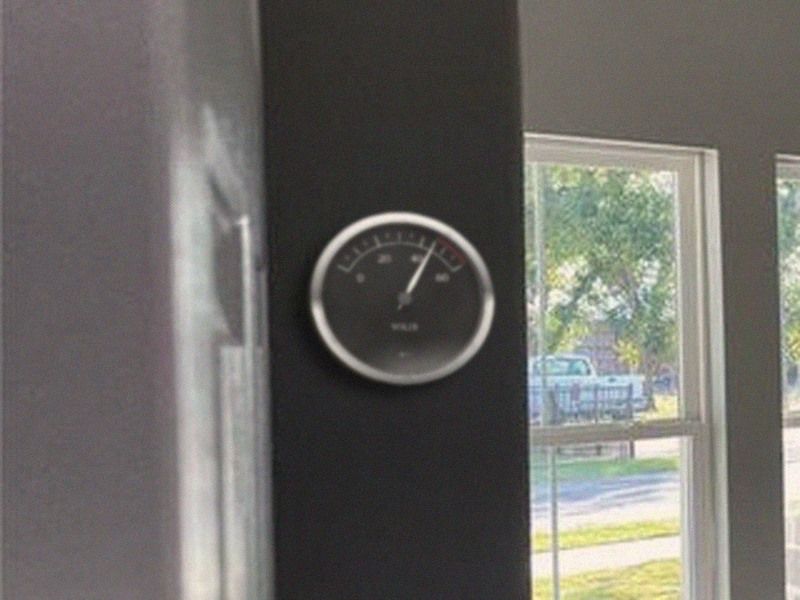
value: 45
